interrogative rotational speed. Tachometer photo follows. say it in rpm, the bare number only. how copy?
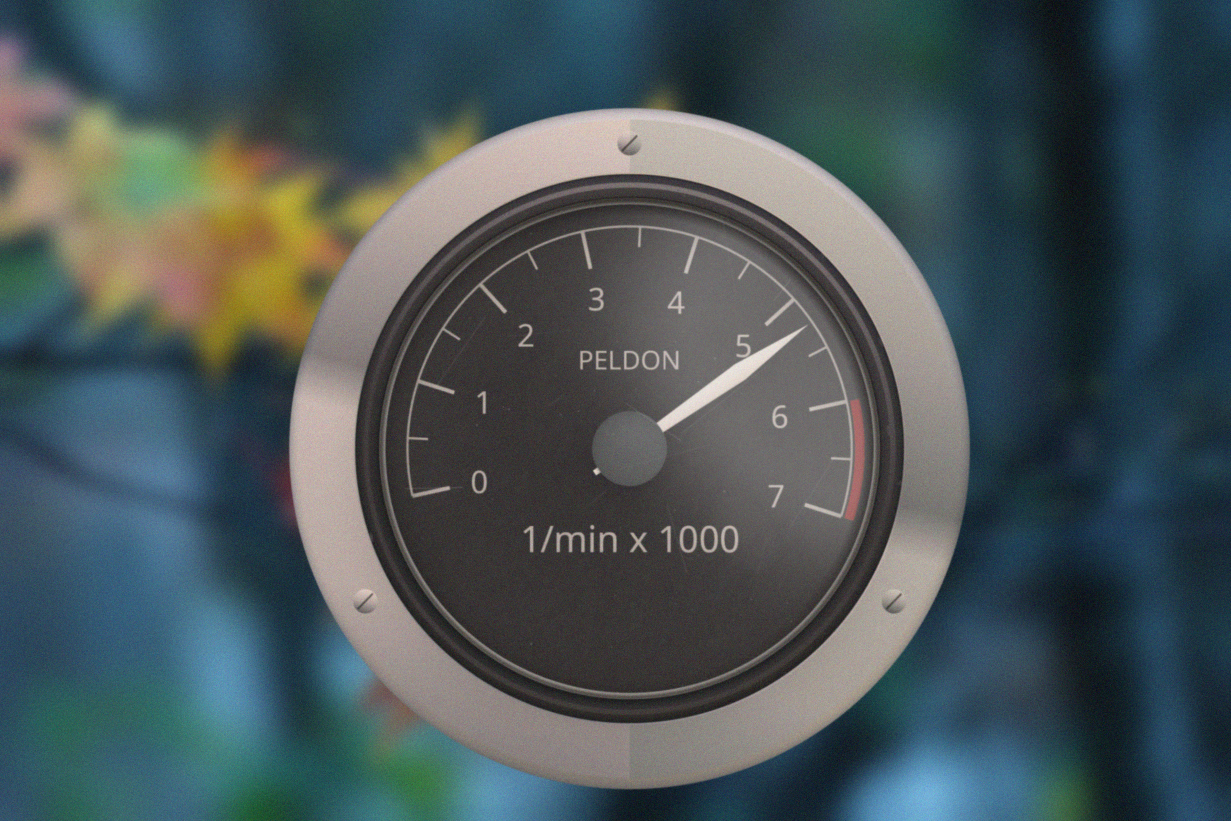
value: 5250
